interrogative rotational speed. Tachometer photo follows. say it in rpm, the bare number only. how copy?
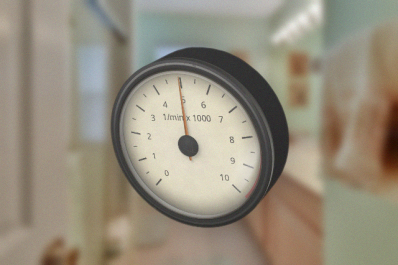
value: 5000
